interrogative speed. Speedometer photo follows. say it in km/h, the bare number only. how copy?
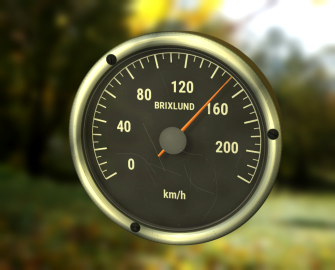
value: 150
